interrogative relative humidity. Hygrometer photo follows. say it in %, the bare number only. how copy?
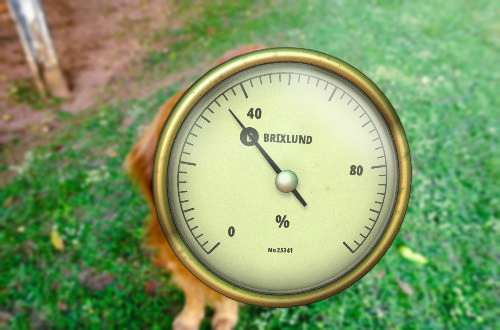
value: 35
